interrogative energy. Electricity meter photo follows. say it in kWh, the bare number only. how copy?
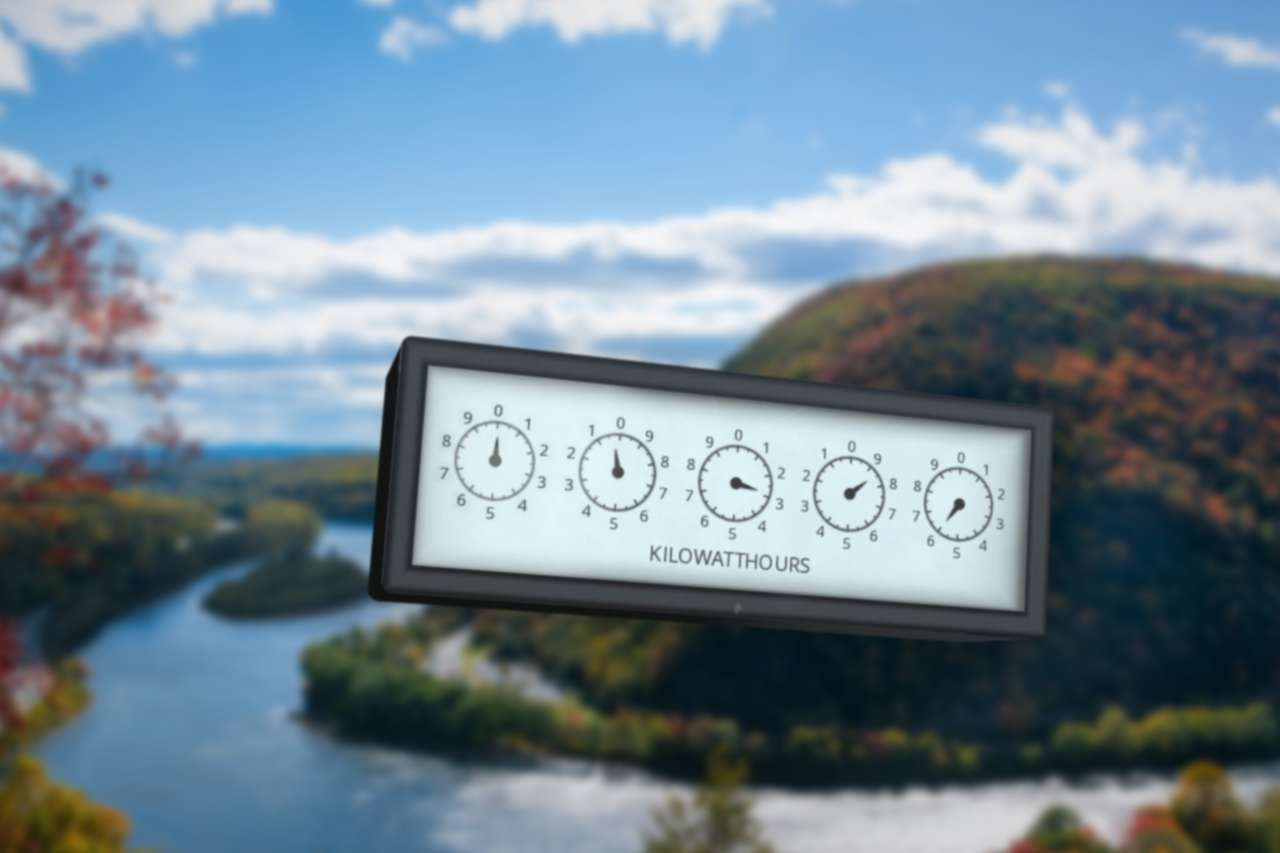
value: 286
